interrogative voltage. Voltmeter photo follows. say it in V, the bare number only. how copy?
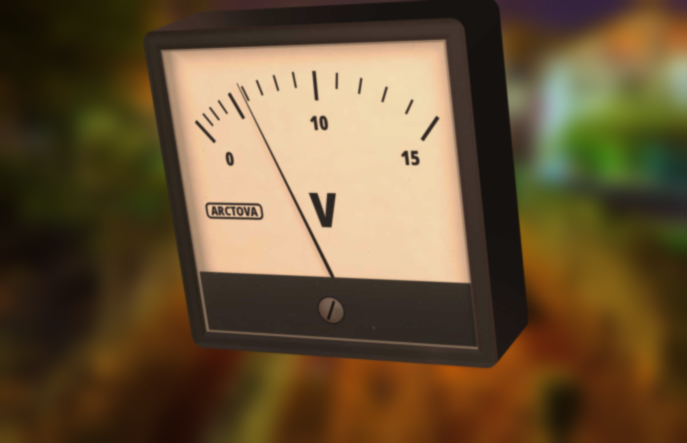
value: 6
